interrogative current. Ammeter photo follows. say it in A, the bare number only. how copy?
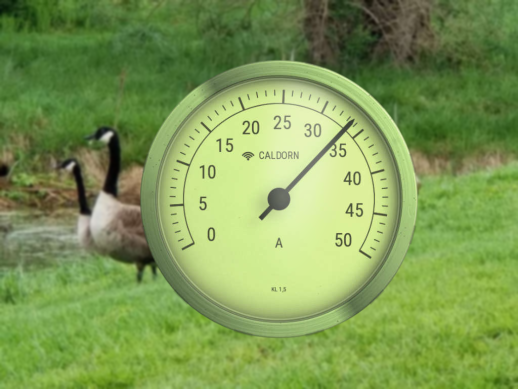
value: 33.5
